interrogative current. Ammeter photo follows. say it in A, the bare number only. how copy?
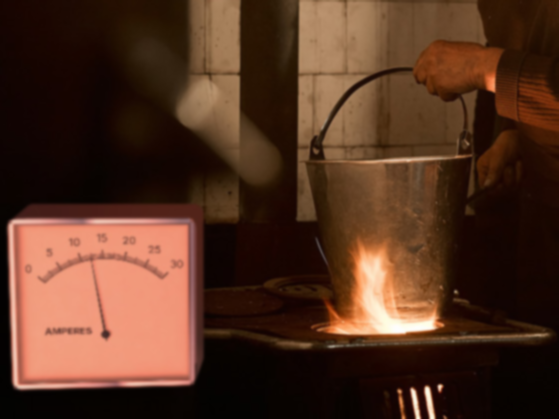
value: 12.5
